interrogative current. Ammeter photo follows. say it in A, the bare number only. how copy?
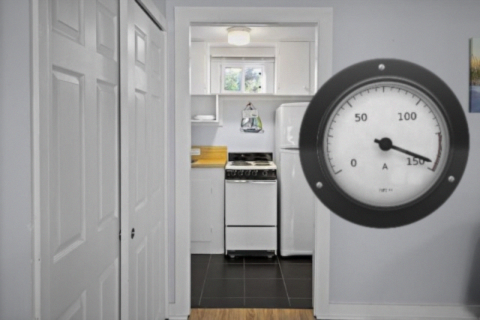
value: 145
